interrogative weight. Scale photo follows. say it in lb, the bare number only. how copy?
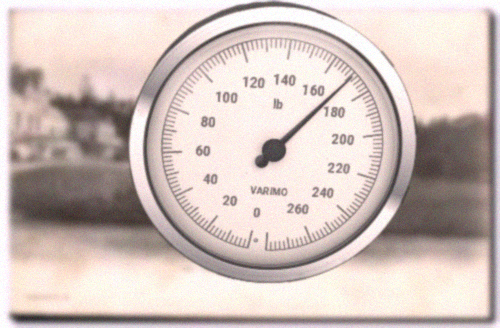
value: 170
